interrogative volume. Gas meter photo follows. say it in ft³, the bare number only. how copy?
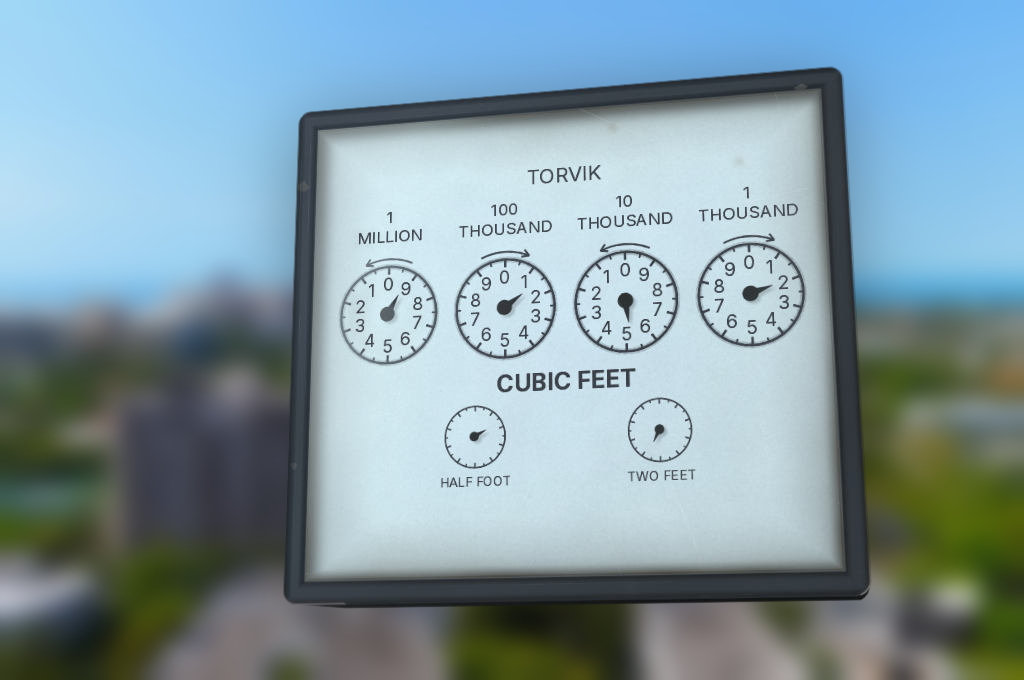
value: 915200
